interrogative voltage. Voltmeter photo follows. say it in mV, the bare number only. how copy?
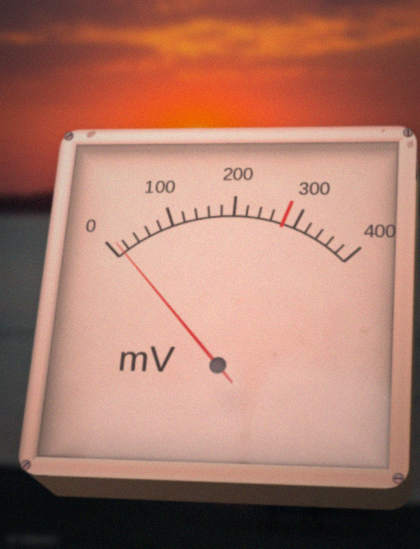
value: 10
